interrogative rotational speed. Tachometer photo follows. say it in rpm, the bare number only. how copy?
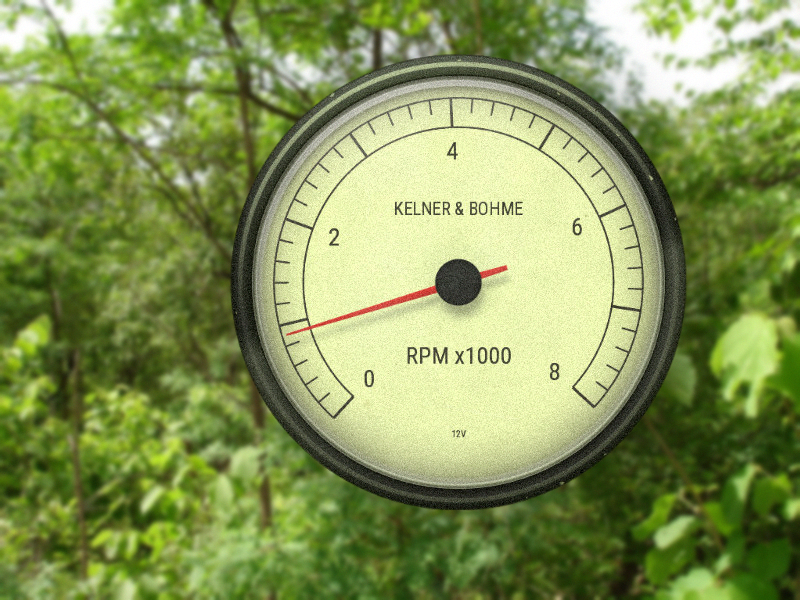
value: 900
